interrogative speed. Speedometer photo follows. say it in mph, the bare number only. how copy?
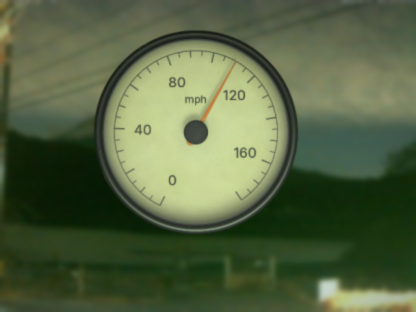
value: 110
